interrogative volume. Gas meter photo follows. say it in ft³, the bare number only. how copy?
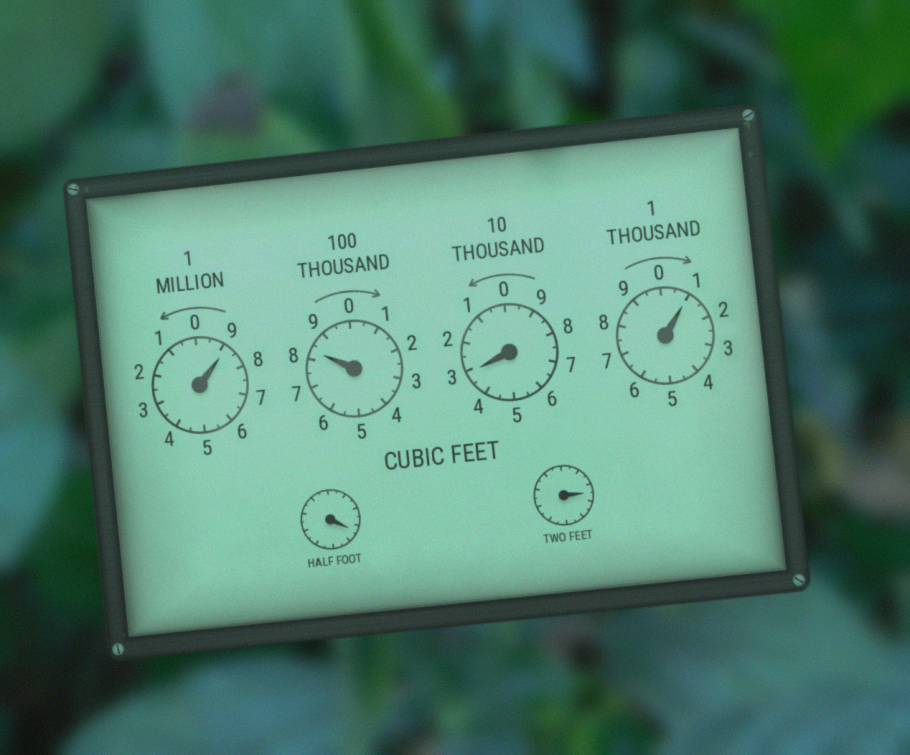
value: 883100
